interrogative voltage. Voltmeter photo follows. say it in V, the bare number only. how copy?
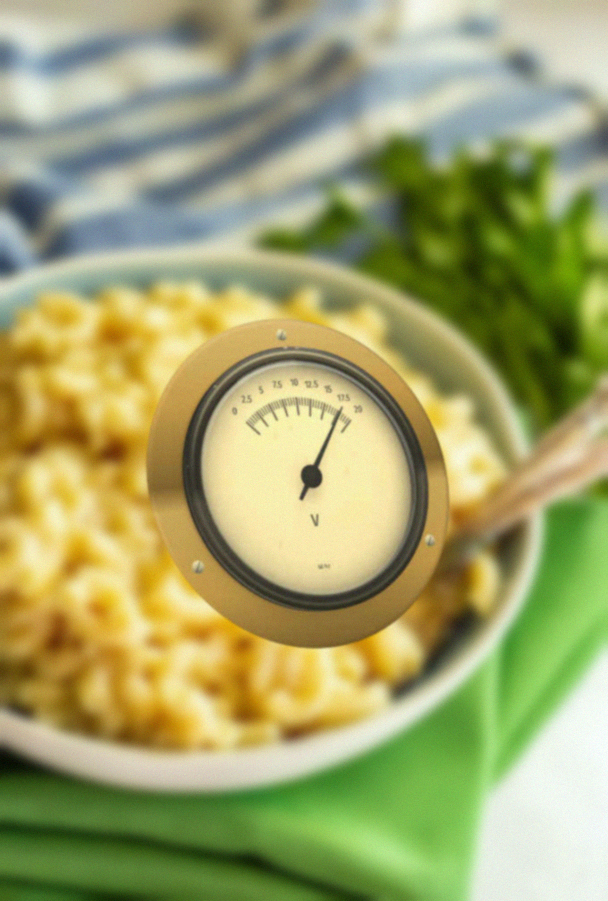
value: 17.5
